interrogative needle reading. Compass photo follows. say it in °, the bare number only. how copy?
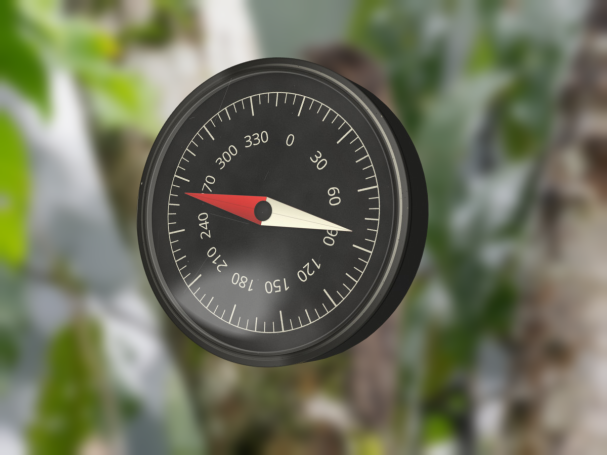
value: 262.5
